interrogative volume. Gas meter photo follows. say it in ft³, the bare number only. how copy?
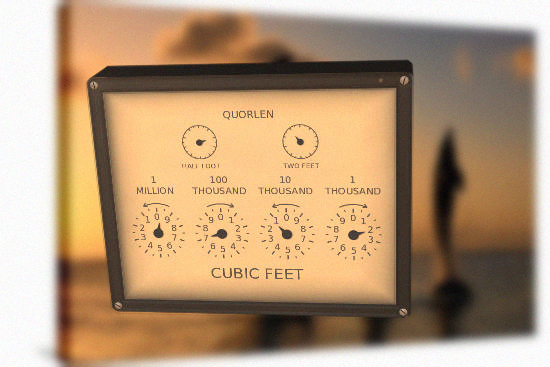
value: 971200
